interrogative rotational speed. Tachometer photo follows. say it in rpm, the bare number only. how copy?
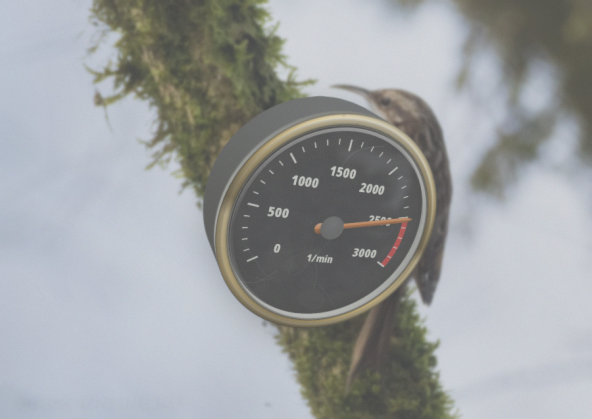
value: 2500
